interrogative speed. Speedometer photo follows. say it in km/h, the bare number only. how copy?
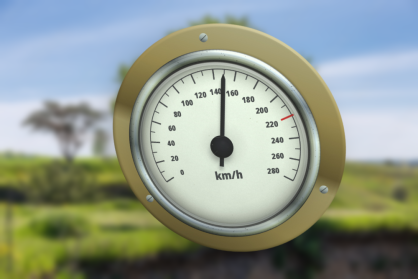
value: 150
